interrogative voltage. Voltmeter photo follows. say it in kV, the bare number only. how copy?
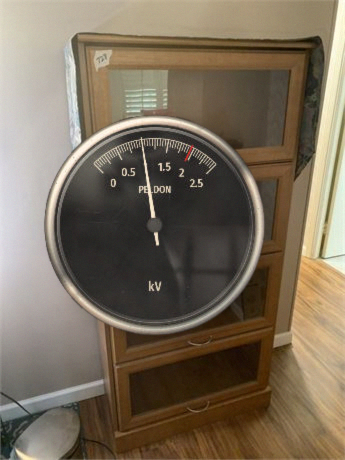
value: 1
